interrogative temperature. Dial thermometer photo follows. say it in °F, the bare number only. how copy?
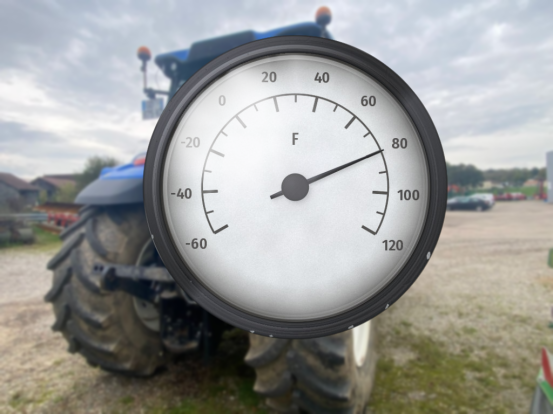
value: 80
